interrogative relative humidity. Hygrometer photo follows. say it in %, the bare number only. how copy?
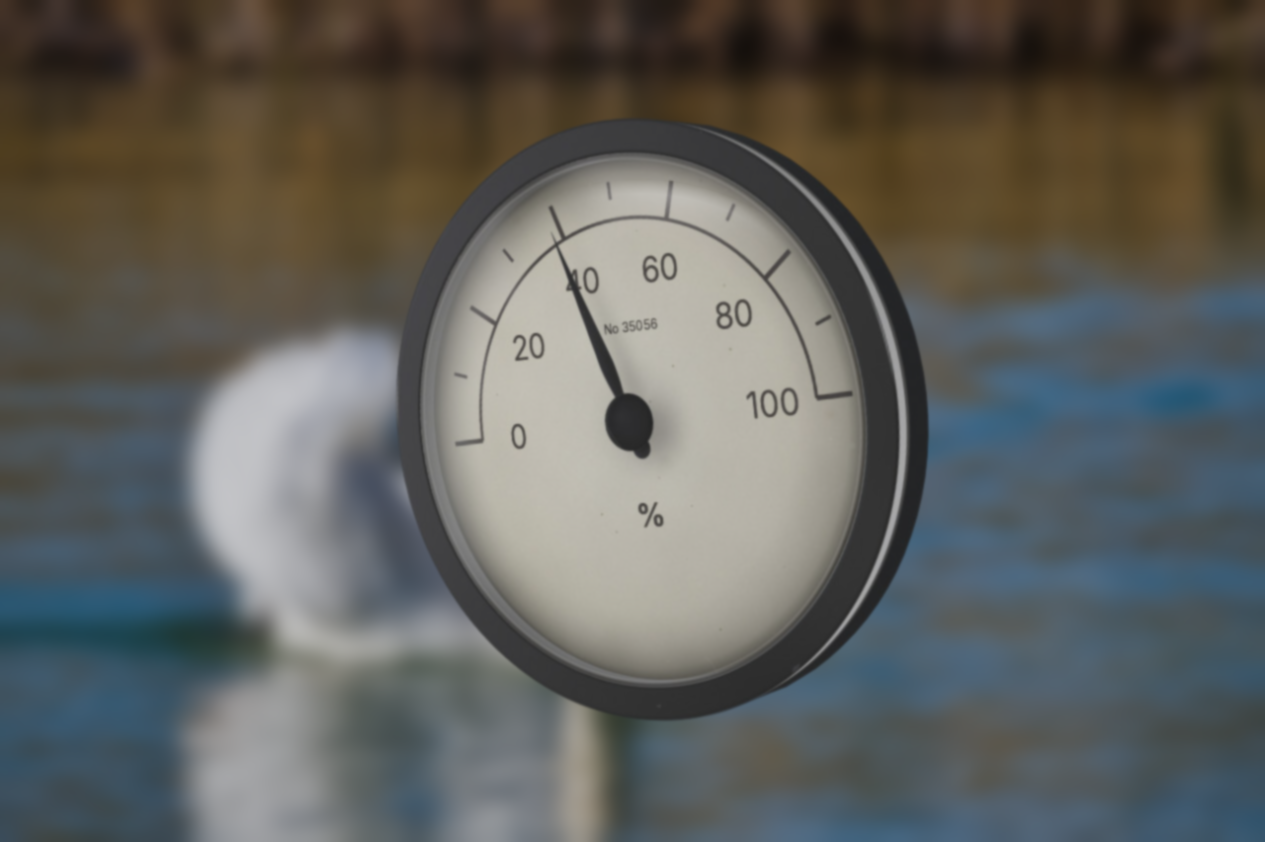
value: 40
